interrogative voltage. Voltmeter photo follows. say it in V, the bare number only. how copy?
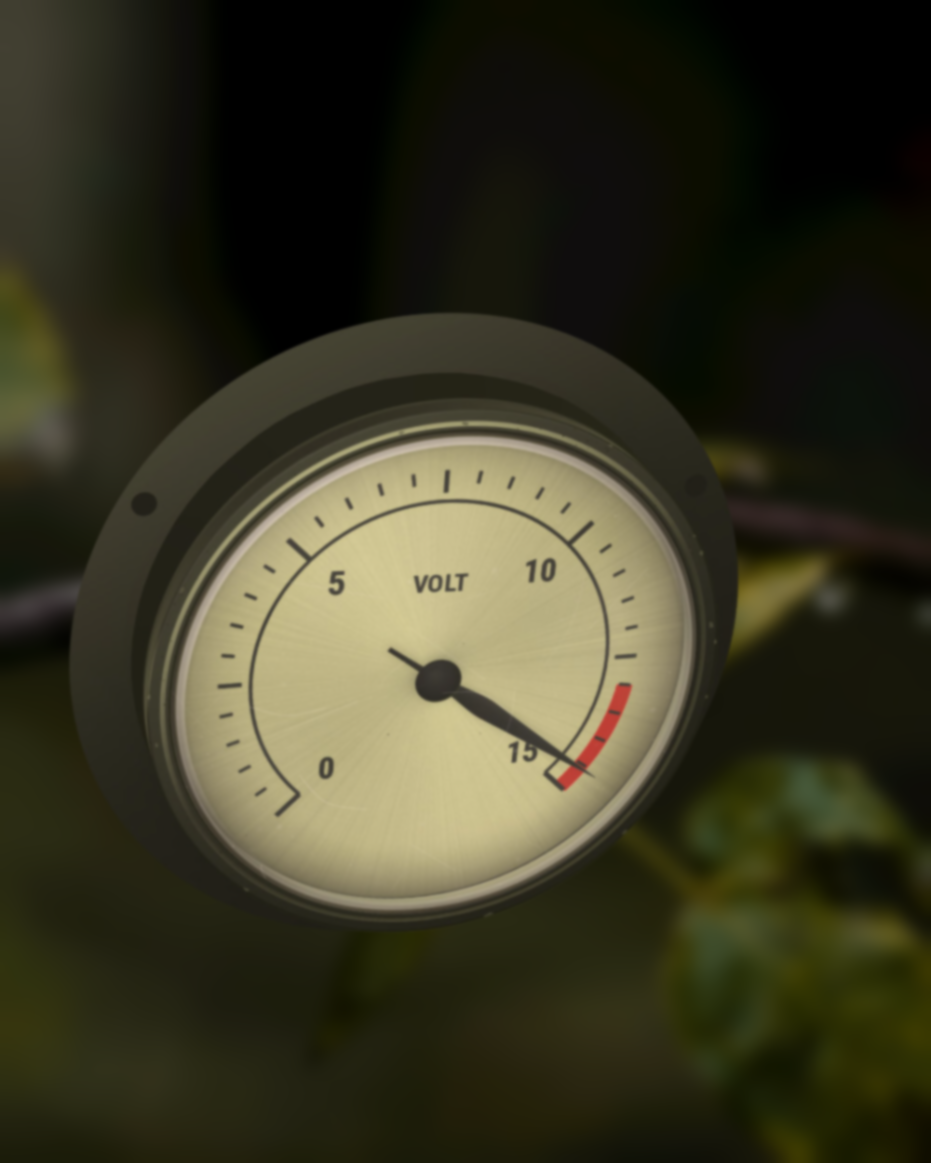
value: 14.5
